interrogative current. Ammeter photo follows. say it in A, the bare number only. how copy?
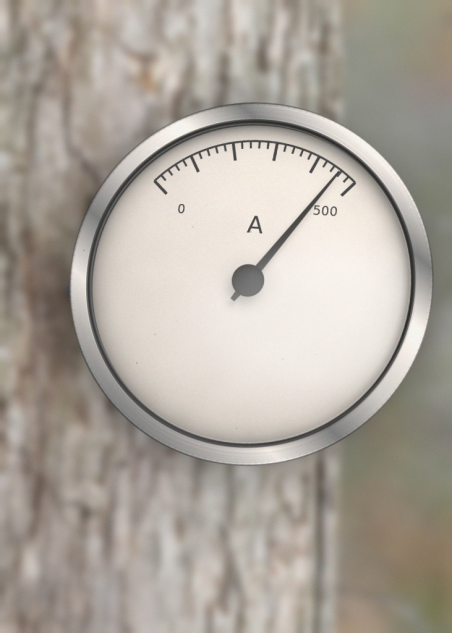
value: 460
